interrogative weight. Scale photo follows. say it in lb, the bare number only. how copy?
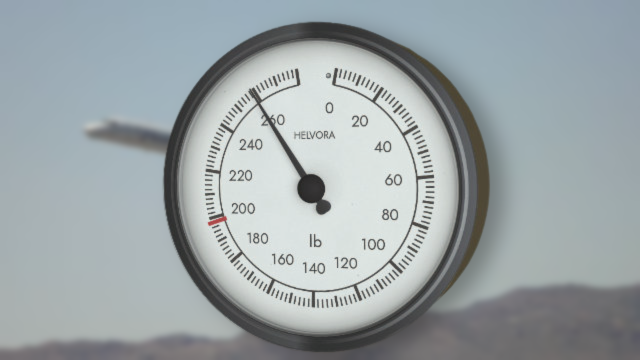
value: 260
